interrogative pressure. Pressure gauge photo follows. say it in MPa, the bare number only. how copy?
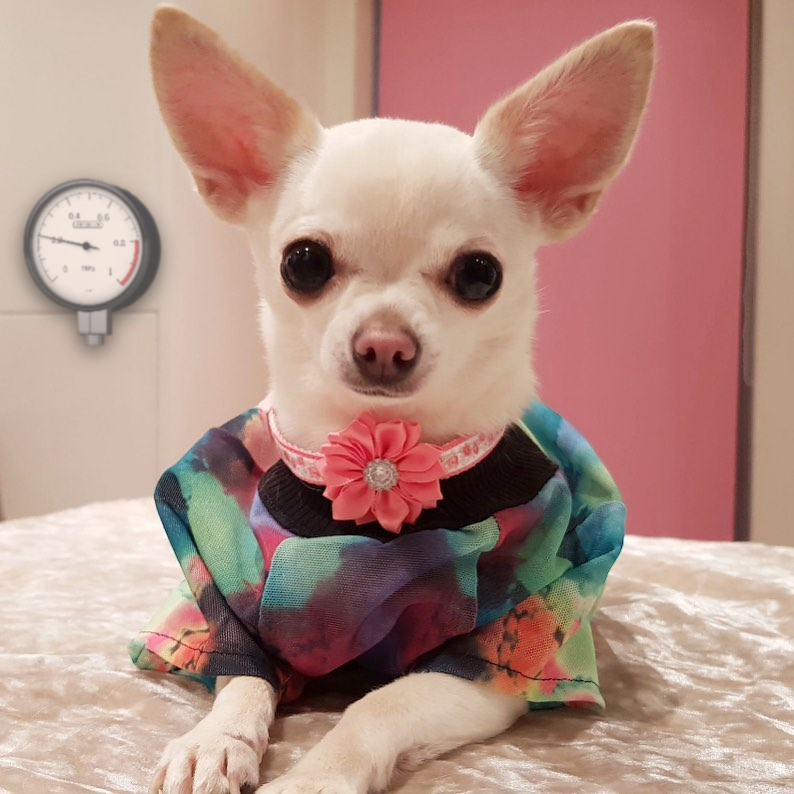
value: 0.2
